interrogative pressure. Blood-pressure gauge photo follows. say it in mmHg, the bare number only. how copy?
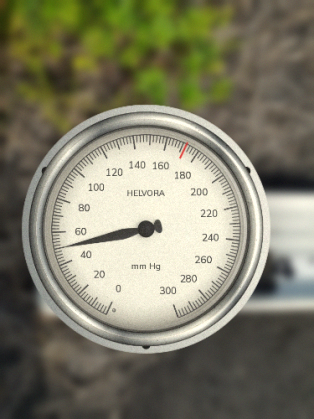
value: 50
